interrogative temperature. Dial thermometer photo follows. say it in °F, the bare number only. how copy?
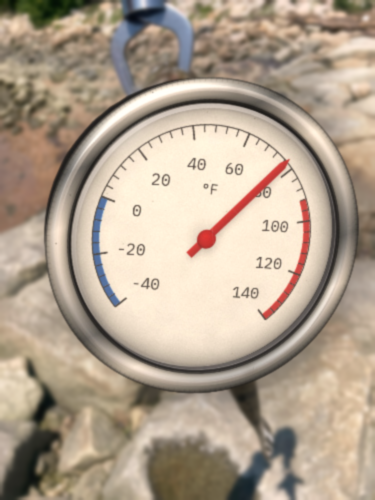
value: 76
